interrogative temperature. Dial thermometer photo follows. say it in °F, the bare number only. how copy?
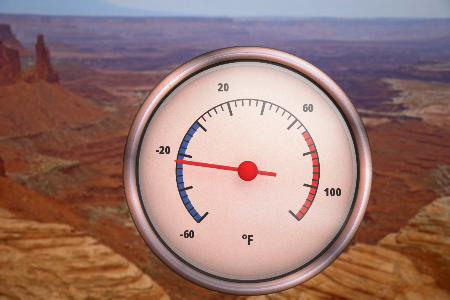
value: -24
